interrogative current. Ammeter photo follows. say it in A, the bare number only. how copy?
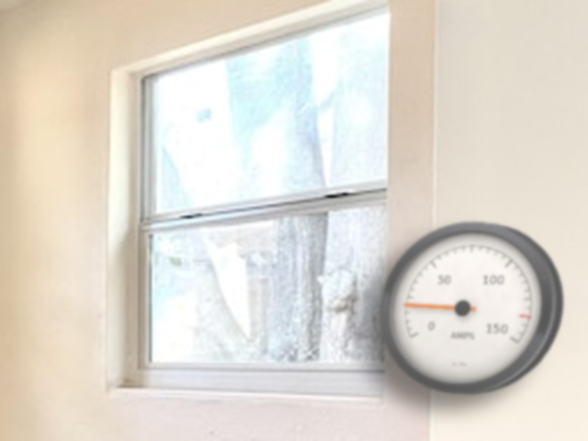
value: 20
